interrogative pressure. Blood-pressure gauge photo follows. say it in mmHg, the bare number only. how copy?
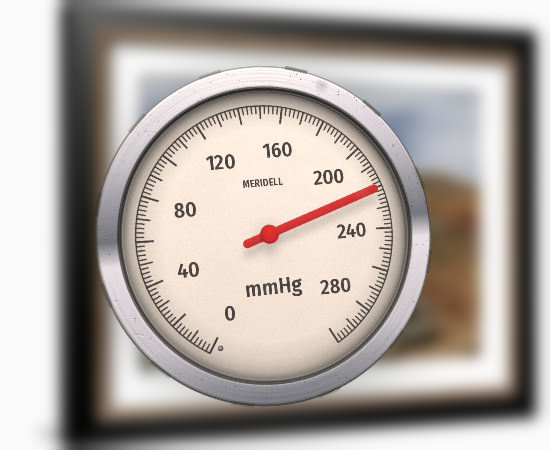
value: 220
